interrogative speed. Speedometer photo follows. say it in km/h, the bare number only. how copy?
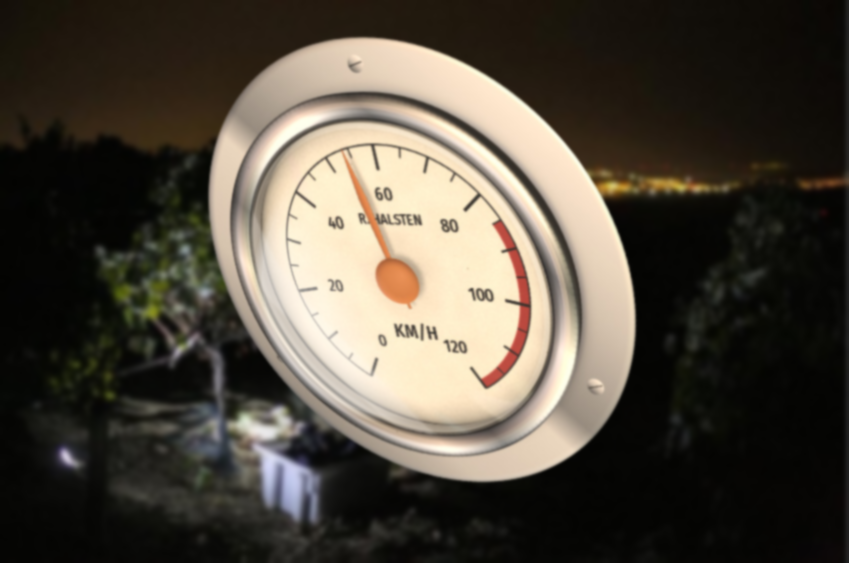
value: 55
